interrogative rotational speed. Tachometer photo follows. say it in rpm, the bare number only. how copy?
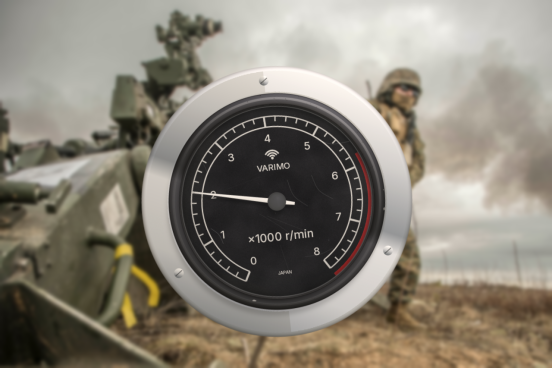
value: 2000
